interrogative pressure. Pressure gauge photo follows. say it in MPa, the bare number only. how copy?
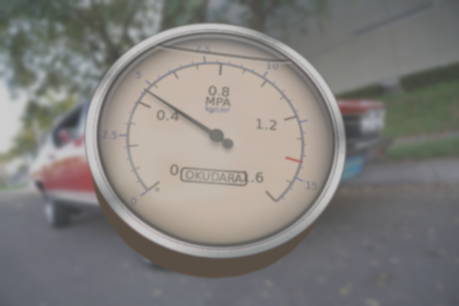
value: 0.45
